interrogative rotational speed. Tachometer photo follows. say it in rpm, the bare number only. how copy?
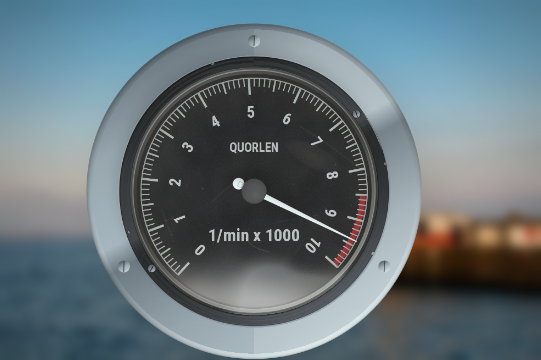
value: 9400
